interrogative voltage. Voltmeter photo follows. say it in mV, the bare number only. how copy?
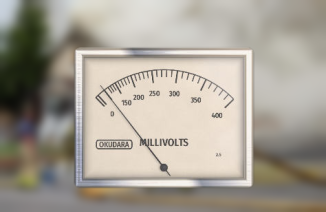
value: 100
